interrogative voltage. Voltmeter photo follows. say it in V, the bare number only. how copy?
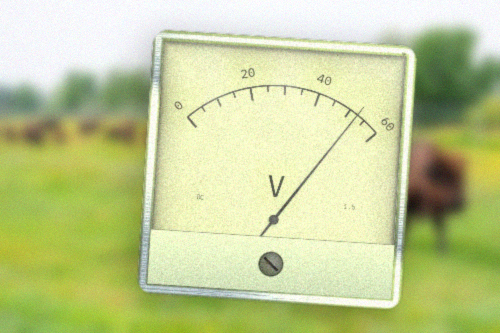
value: 52.5
